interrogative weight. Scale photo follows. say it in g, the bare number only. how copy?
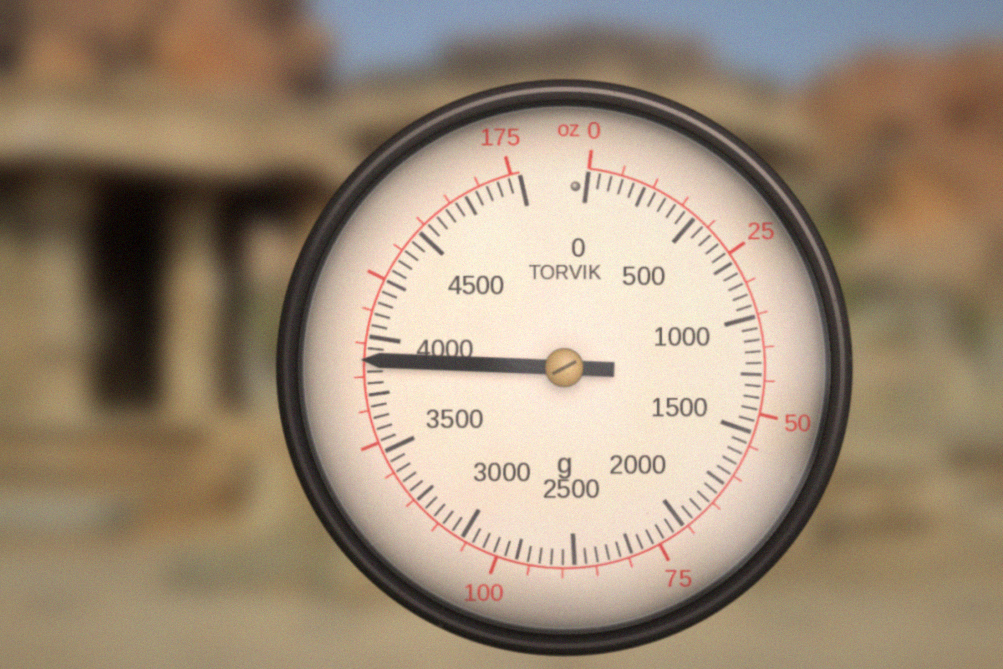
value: 3900
